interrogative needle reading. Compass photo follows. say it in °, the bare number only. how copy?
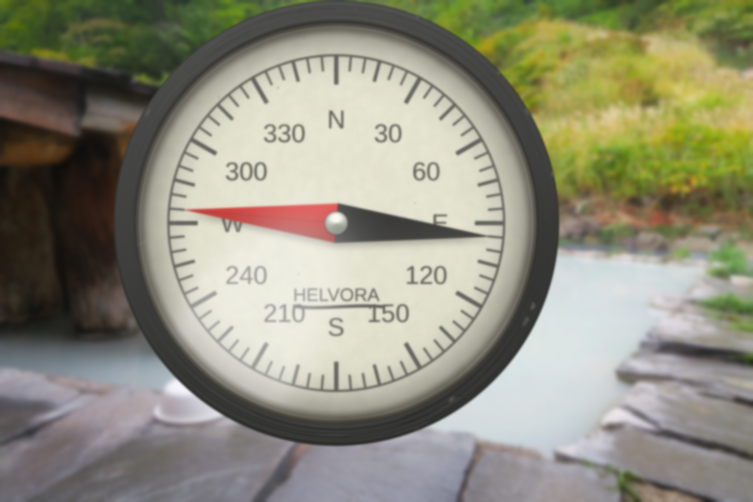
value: 275
